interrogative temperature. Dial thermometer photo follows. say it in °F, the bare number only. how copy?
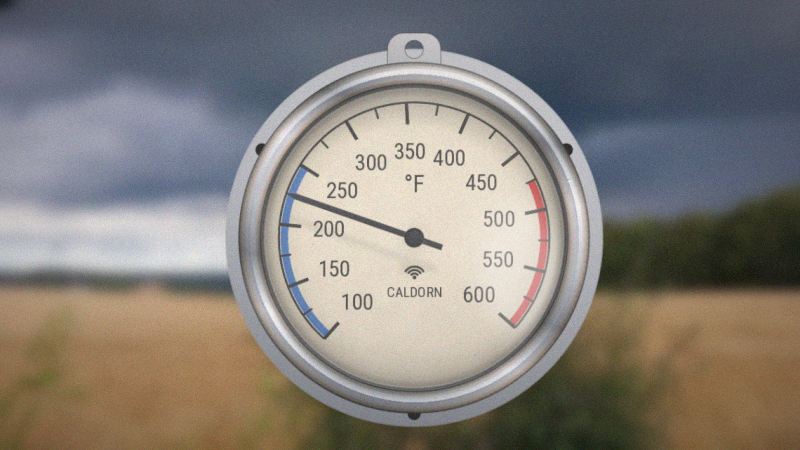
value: 225
